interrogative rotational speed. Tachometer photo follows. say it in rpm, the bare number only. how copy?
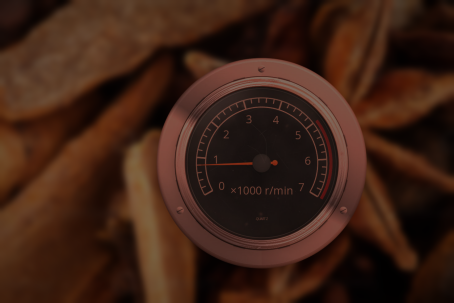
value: 800
